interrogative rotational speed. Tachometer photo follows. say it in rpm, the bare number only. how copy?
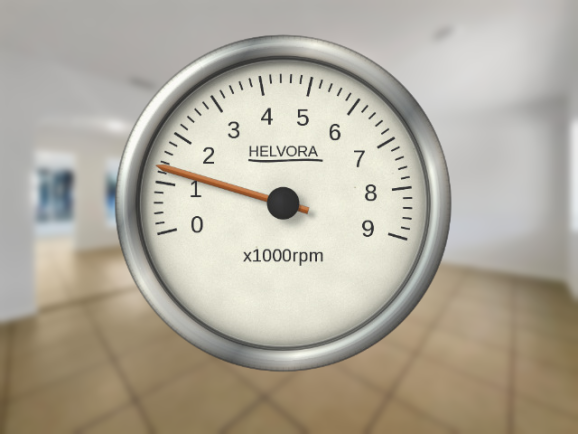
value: 1300
